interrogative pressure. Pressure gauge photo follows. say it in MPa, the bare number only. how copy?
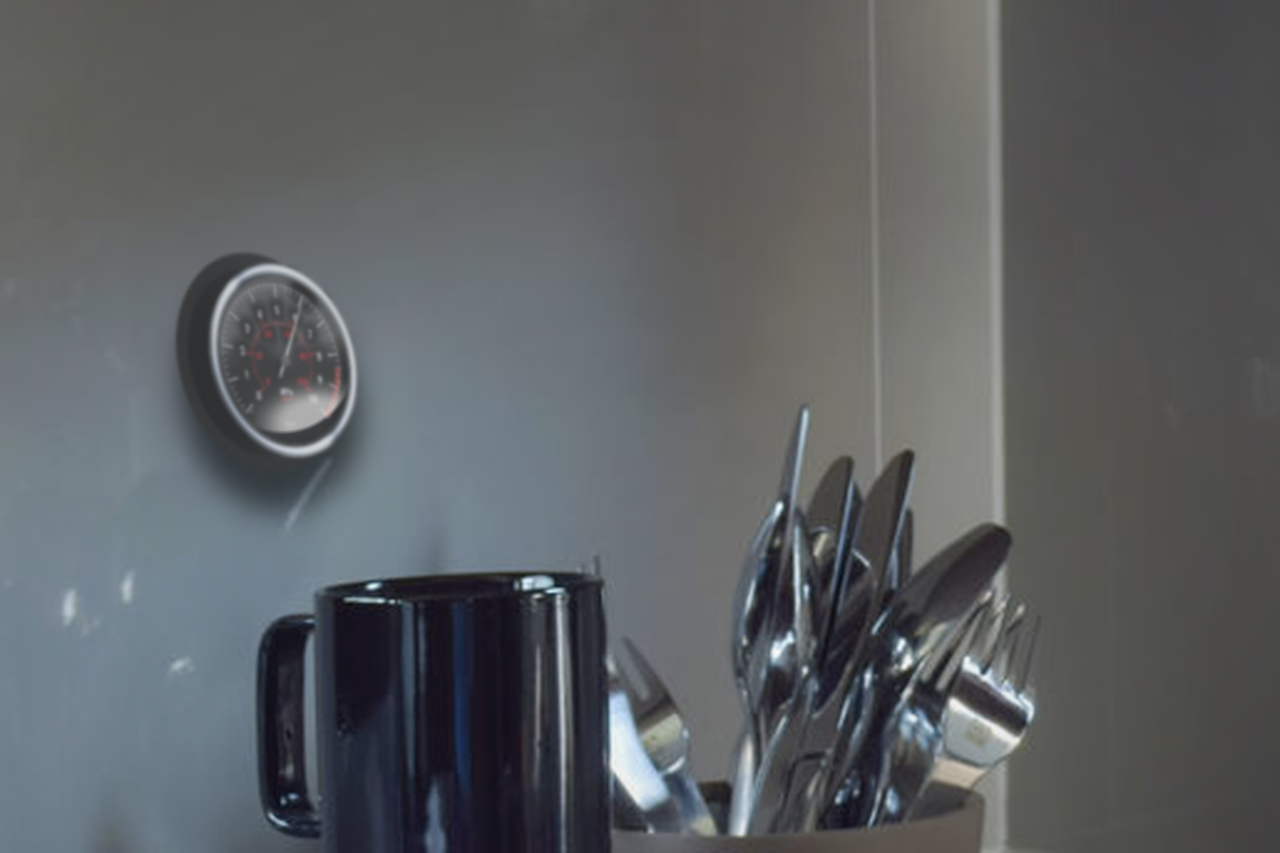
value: 6
